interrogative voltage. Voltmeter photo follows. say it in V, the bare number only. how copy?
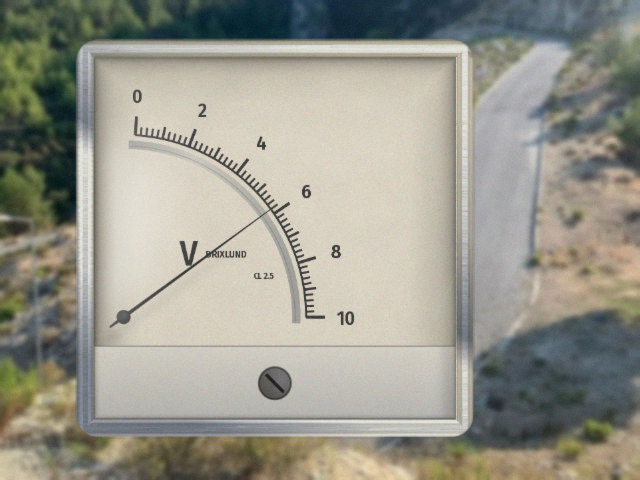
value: 5.8
